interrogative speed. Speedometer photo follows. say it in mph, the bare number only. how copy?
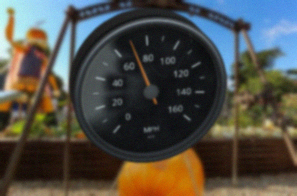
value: 70
